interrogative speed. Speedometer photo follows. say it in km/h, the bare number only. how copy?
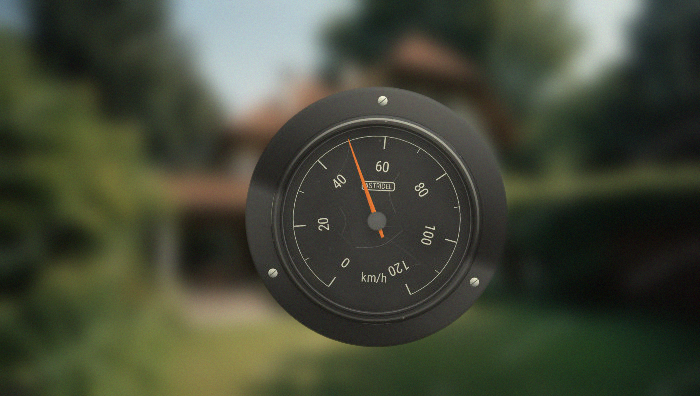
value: 50
